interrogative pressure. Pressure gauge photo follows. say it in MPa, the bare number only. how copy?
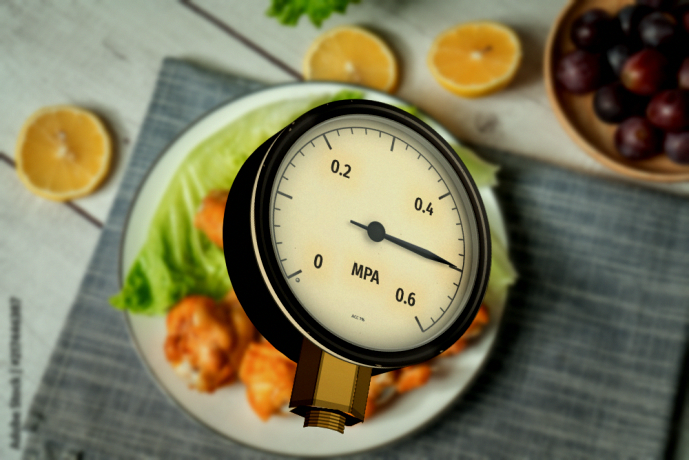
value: 0.5
